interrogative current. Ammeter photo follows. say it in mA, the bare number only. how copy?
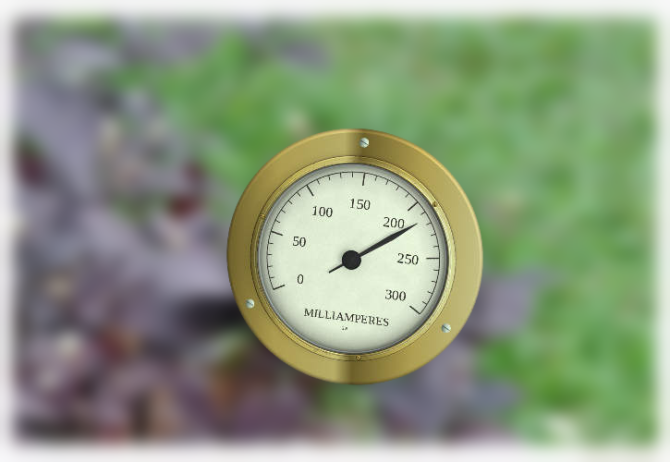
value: 215
